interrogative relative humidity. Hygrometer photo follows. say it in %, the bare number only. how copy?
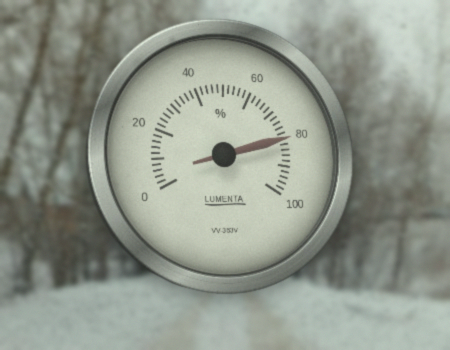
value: 80
